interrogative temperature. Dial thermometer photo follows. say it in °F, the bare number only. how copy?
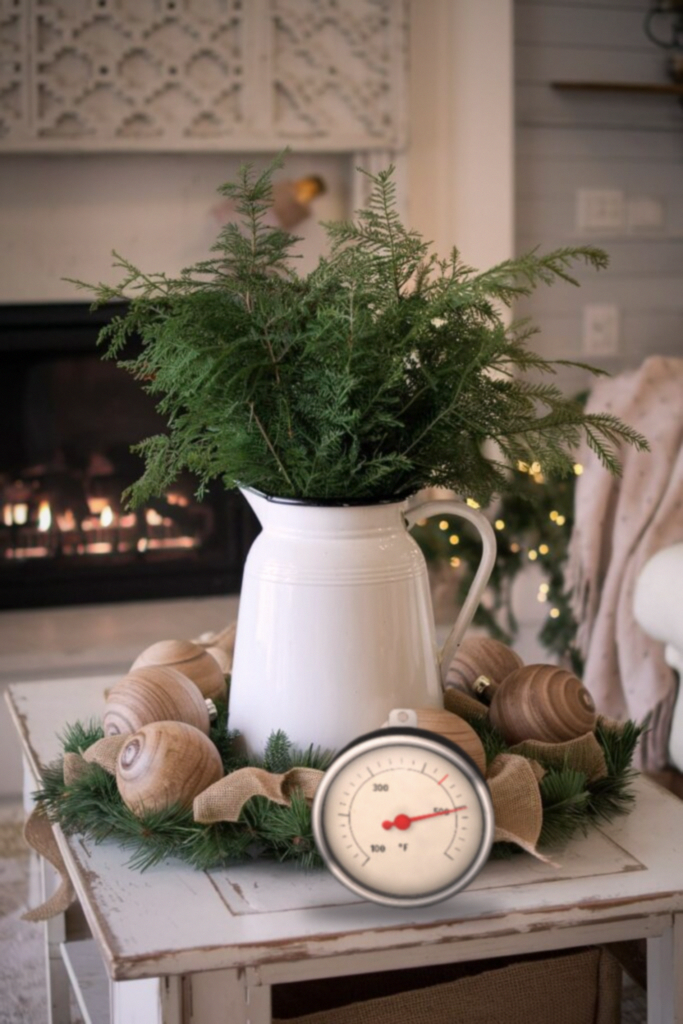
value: 500
